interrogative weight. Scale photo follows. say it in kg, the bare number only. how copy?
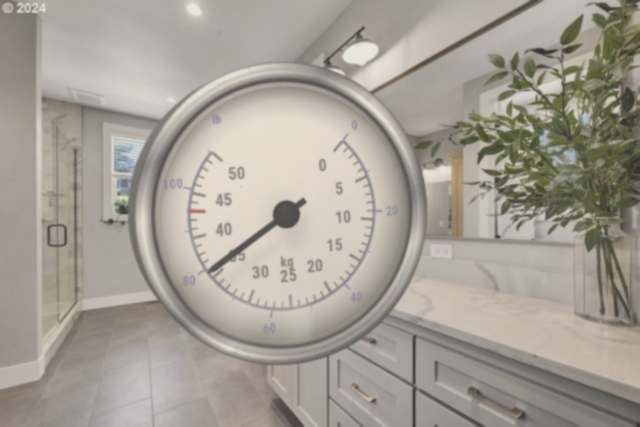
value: 36
